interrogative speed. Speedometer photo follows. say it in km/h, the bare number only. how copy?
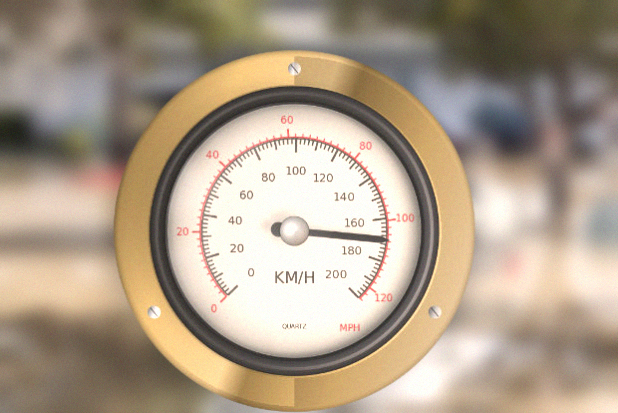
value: 170
